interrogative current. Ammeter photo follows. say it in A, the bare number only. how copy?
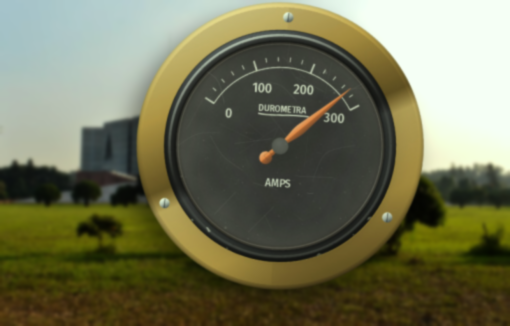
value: 270
